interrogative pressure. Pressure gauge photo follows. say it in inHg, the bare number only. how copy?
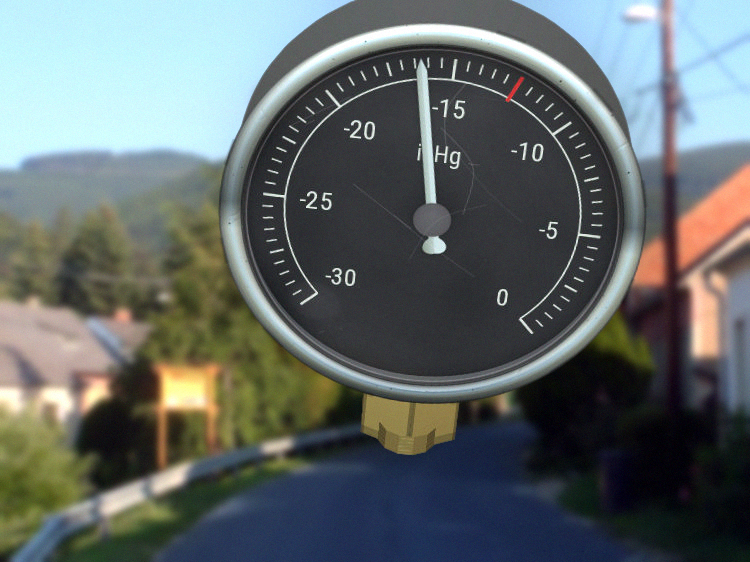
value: -16.25
